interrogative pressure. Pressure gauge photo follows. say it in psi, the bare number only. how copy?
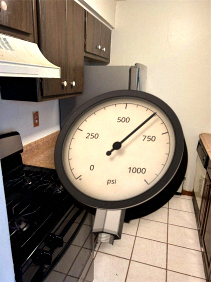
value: 650
